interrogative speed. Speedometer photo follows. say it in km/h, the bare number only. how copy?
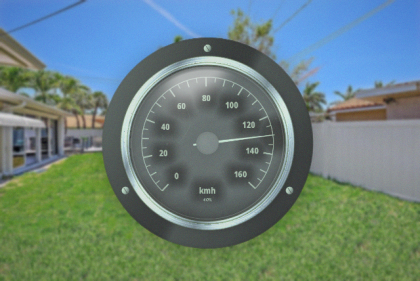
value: 130
